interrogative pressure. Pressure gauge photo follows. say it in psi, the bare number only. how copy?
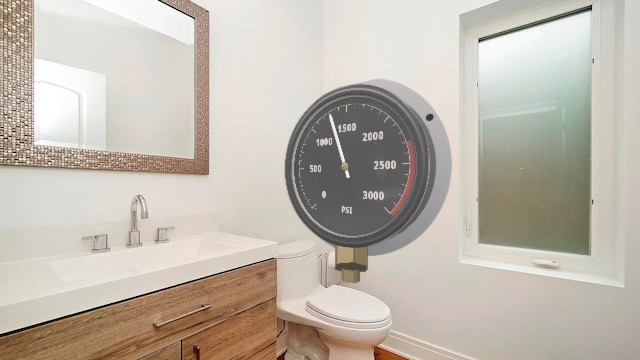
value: 1300
